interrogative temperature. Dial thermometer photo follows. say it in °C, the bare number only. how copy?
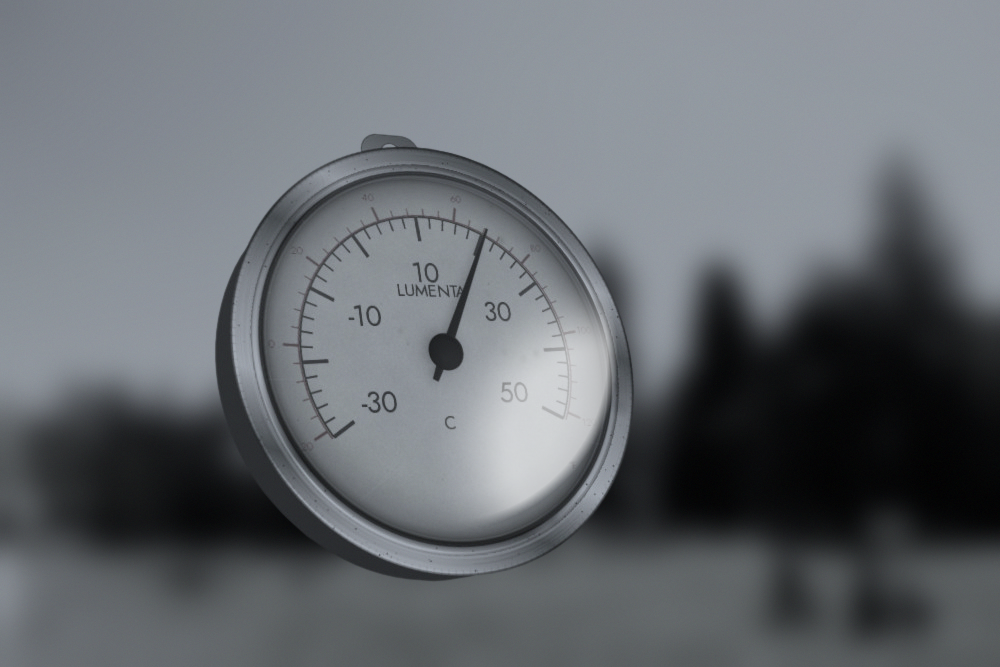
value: 20
